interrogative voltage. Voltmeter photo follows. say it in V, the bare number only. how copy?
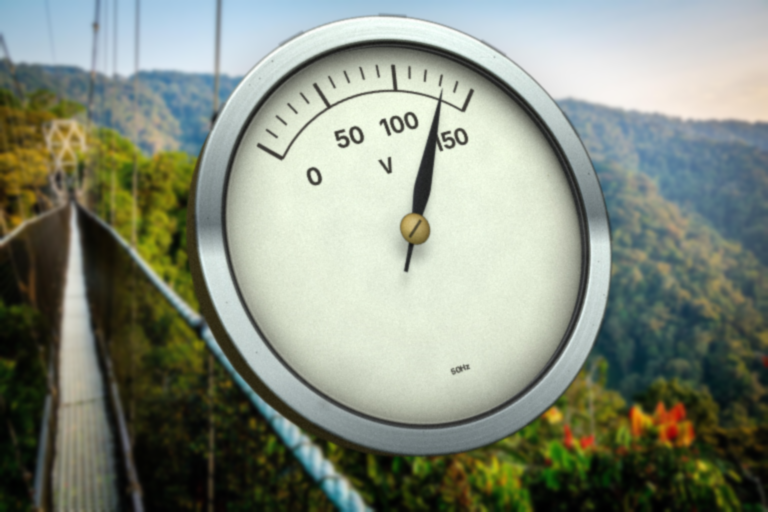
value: 130
